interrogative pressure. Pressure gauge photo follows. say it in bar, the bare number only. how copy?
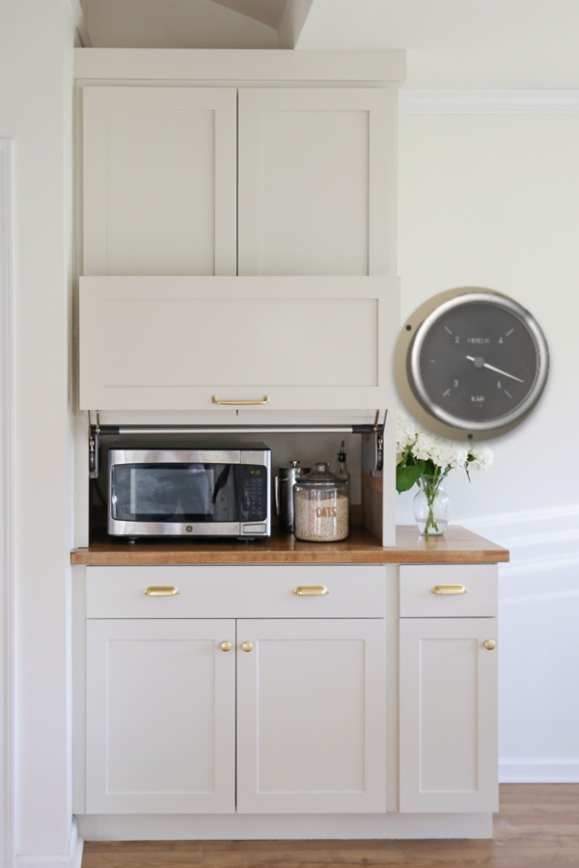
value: 5.5
